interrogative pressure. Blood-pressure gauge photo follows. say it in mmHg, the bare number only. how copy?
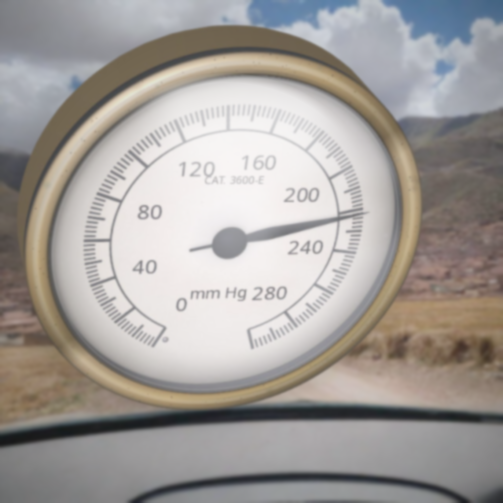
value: 220
